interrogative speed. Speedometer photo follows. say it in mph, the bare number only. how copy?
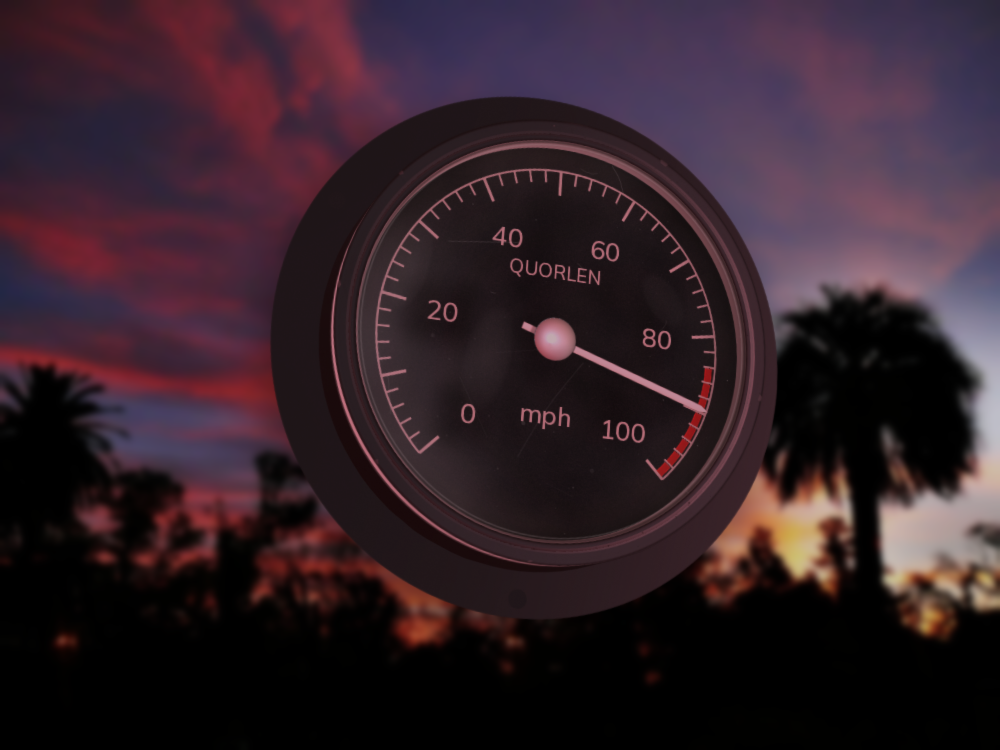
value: 90
